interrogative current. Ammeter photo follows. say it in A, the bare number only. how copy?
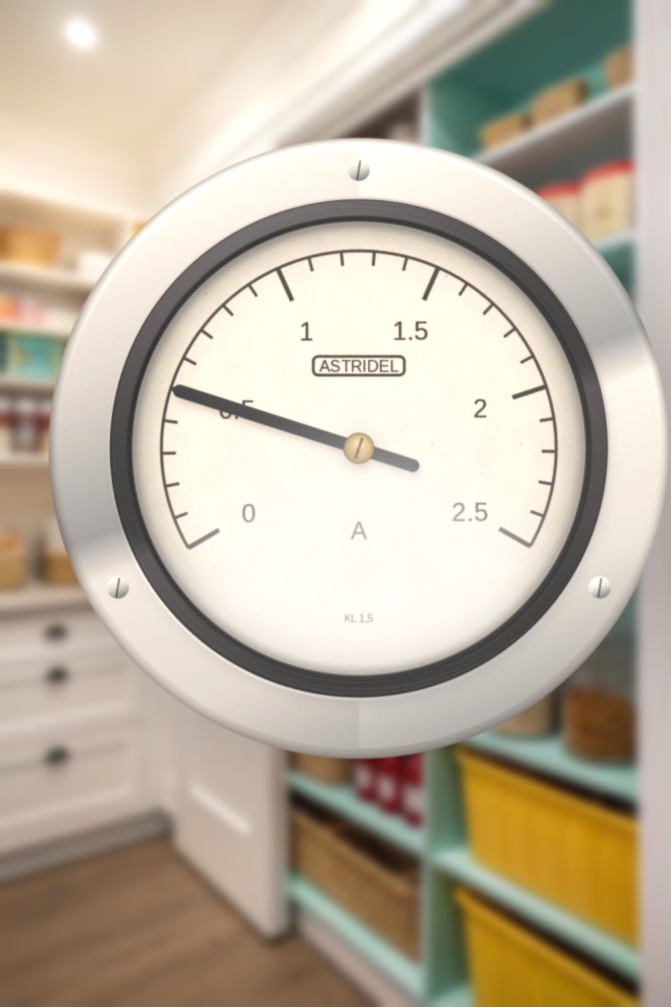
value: 0.5
